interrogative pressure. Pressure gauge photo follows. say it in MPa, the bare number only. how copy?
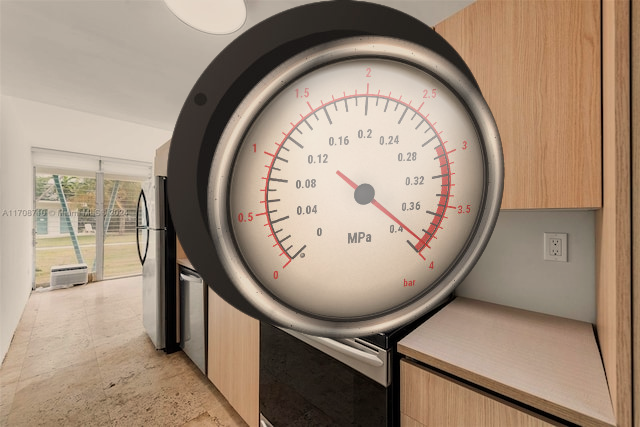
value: 0.39
